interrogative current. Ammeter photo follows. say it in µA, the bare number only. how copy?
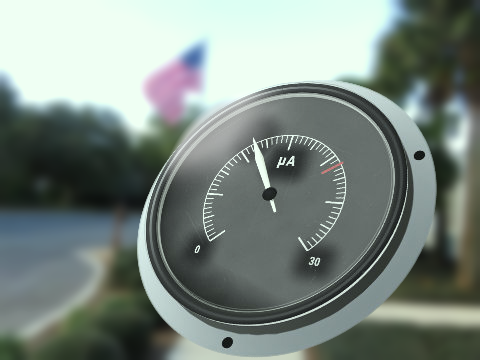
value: 11.5
